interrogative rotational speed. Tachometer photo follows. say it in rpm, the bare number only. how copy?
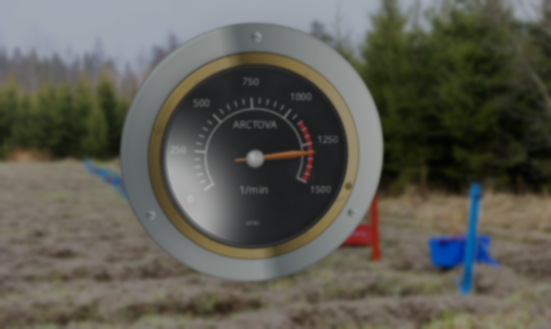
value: 1300
